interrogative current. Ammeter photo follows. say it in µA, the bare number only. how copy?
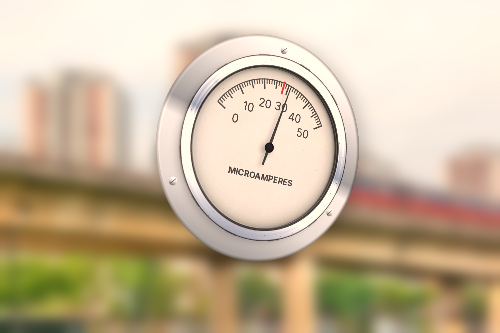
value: 30
